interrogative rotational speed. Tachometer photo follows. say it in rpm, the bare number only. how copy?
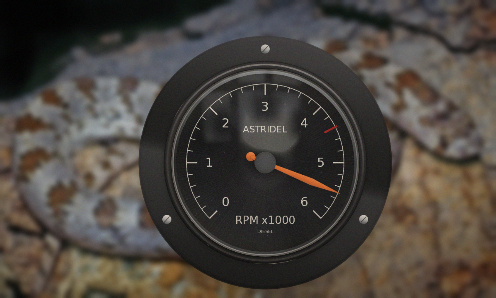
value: 5500
